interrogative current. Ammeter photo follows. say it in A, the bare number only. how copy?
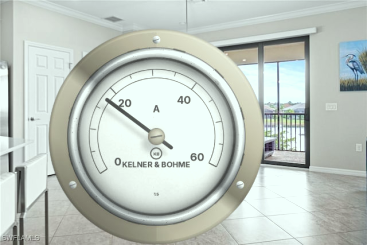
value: 17.5
